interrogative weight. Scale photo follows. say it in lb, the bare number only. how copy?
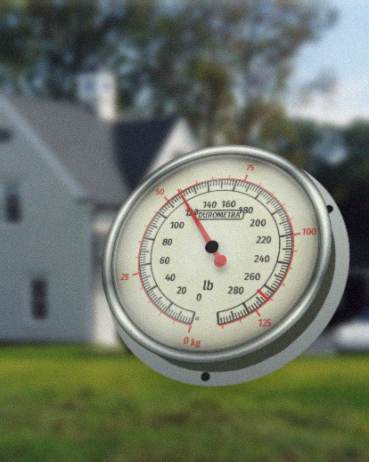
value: 120
